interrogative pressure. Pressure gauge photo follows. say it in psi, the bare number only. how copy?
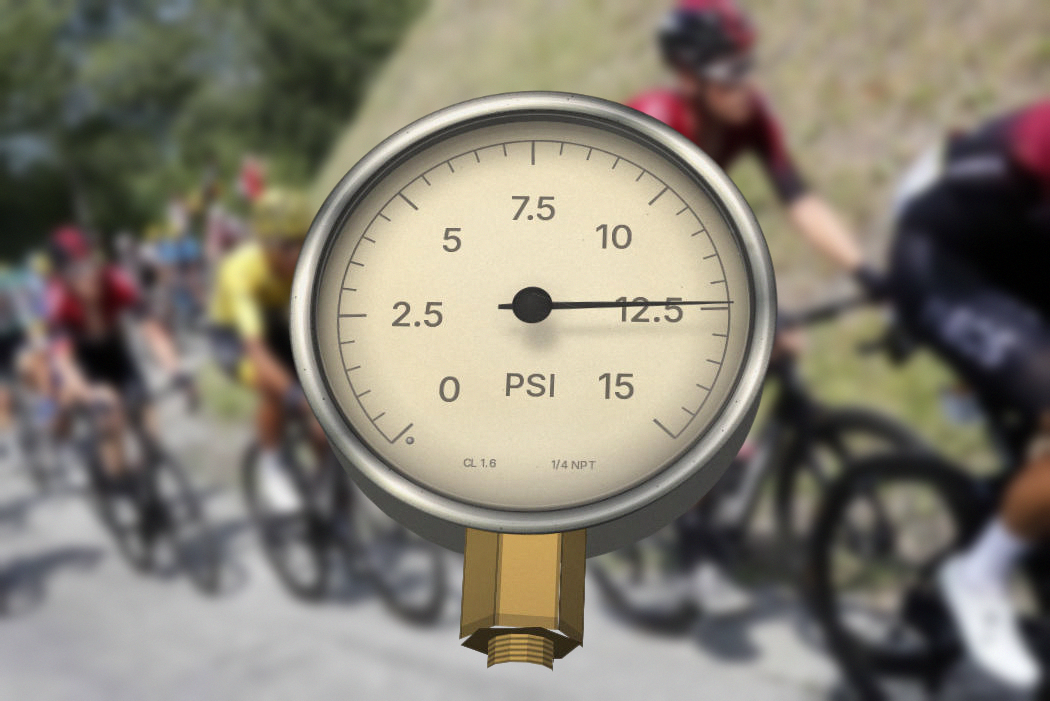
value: 12.5
